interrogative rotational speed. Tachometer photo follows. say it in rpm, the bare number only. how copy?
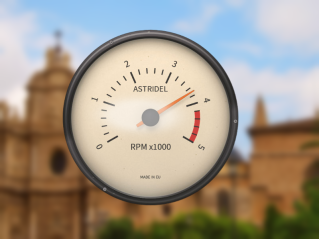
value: 3700
